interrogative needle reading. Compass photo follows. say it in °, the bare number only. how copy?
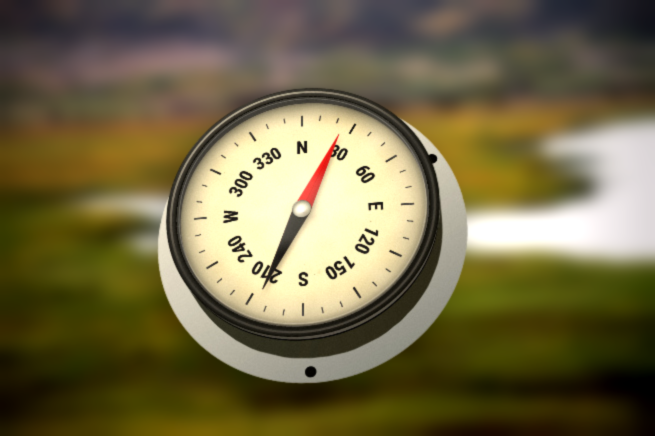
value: 25
